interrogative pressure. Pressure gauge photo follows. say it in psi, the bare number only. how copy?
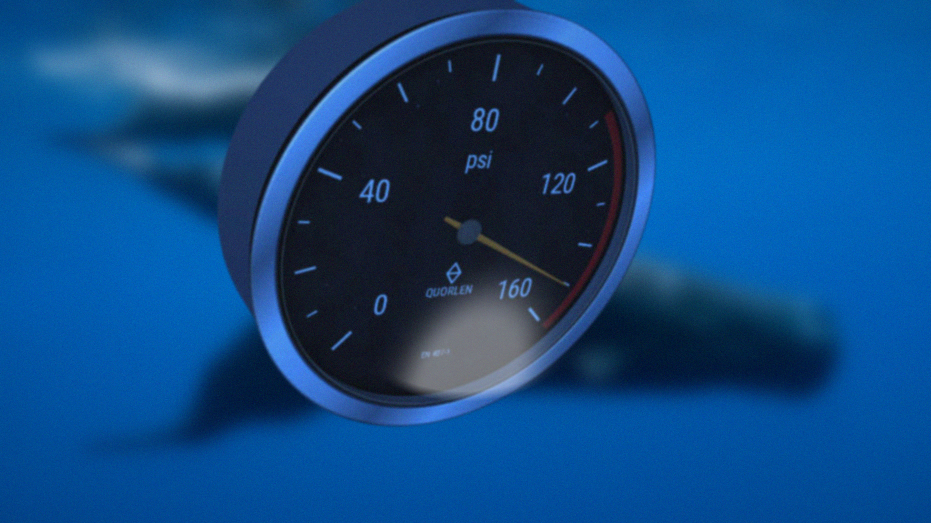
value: 150
